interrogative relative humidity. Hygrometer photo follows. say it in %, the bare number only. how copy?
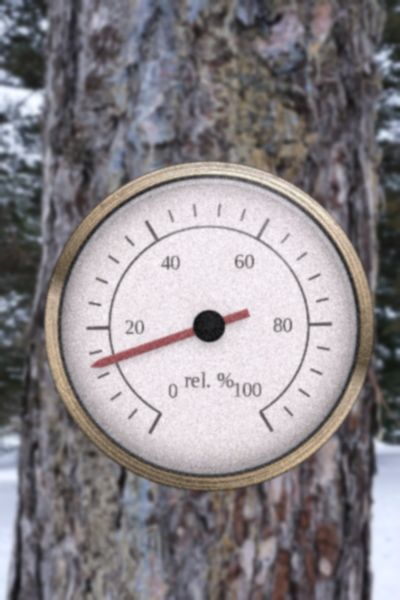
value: 14
